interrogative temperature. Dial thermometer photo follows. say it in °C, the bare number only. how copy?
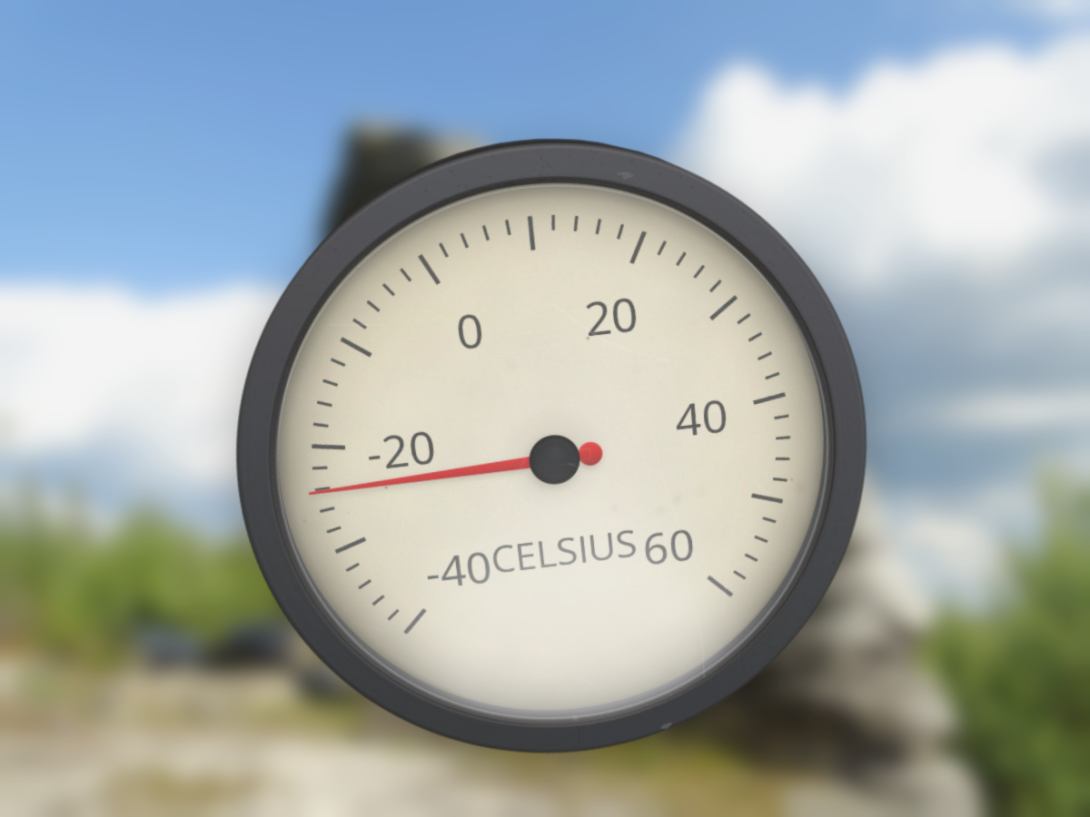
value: -24
